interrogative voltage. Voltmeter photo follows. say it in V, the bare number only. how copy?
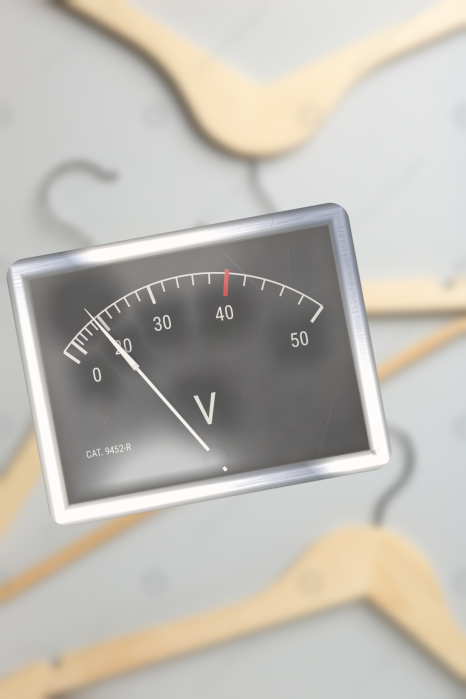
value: 19
